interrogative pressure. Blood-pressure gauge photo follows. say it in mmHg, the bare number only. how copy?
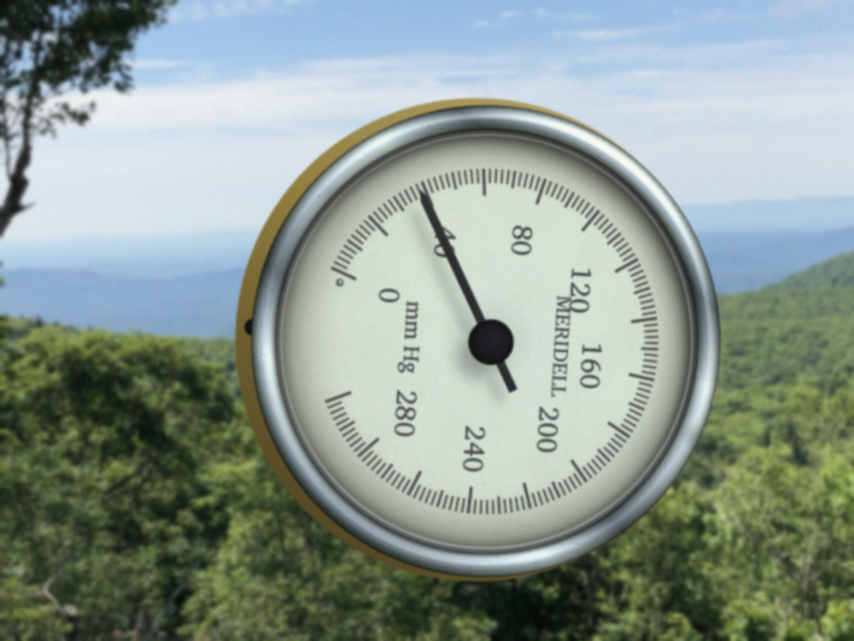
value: 38
